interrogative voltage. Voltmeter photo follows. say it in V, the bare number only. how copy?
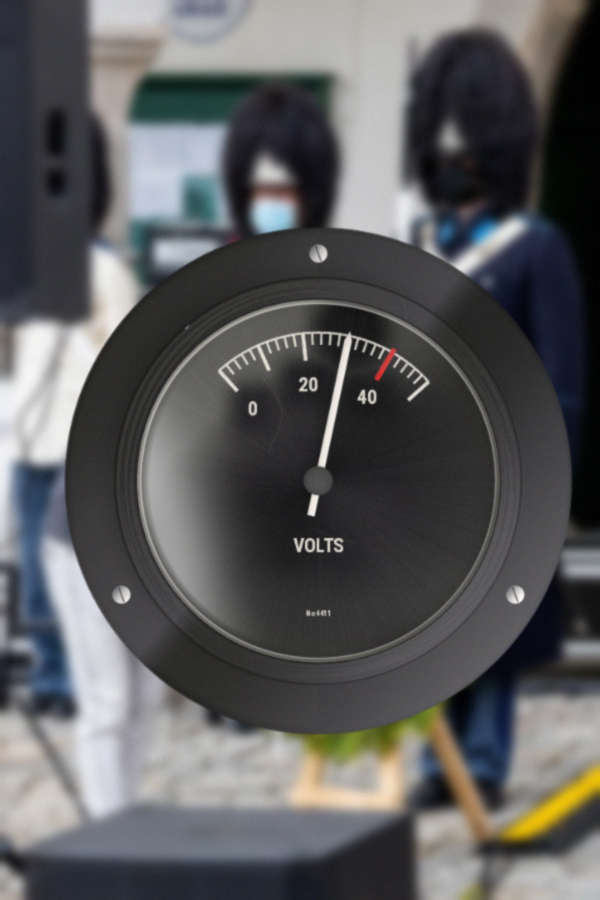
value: 30
